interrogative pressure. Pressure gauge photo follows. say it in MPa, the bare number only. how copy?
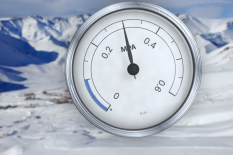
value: 0.3
